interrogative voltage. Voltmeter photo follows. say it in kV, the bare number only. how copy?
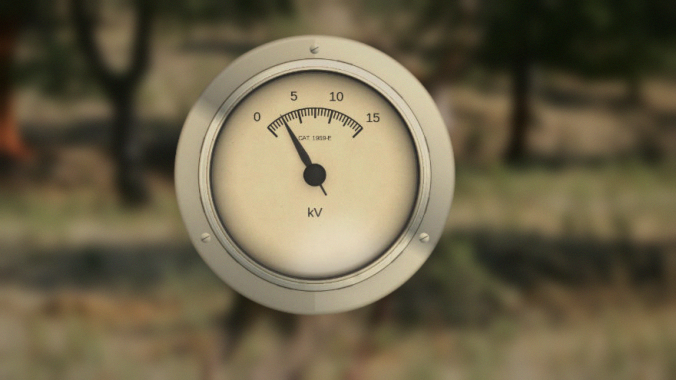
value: 2.5
